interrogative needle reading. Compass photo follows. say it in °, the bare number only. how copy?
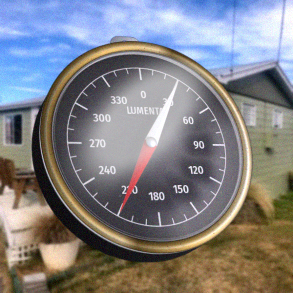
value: 210
